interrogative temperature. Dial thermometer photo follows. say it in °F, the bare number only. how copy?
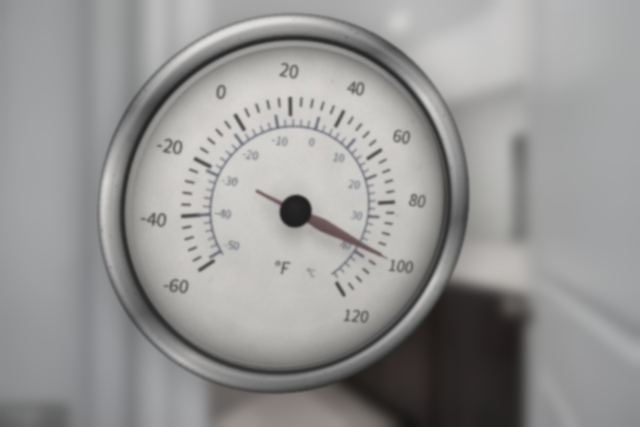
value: 100
